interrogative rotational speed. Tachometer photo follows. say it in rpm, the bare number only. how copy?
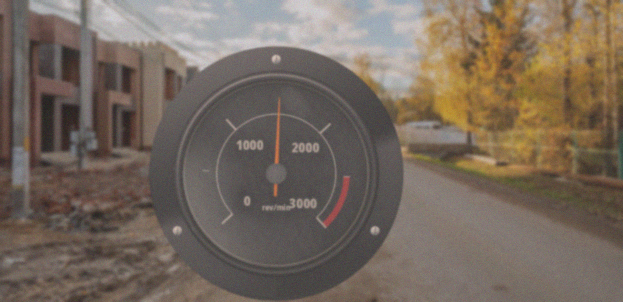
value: 1500
